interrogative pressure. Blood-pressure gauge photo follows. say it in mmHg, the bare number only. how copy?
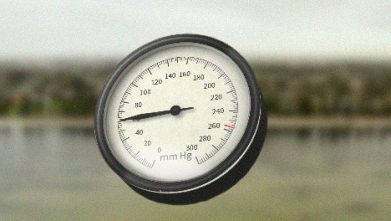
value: 60
